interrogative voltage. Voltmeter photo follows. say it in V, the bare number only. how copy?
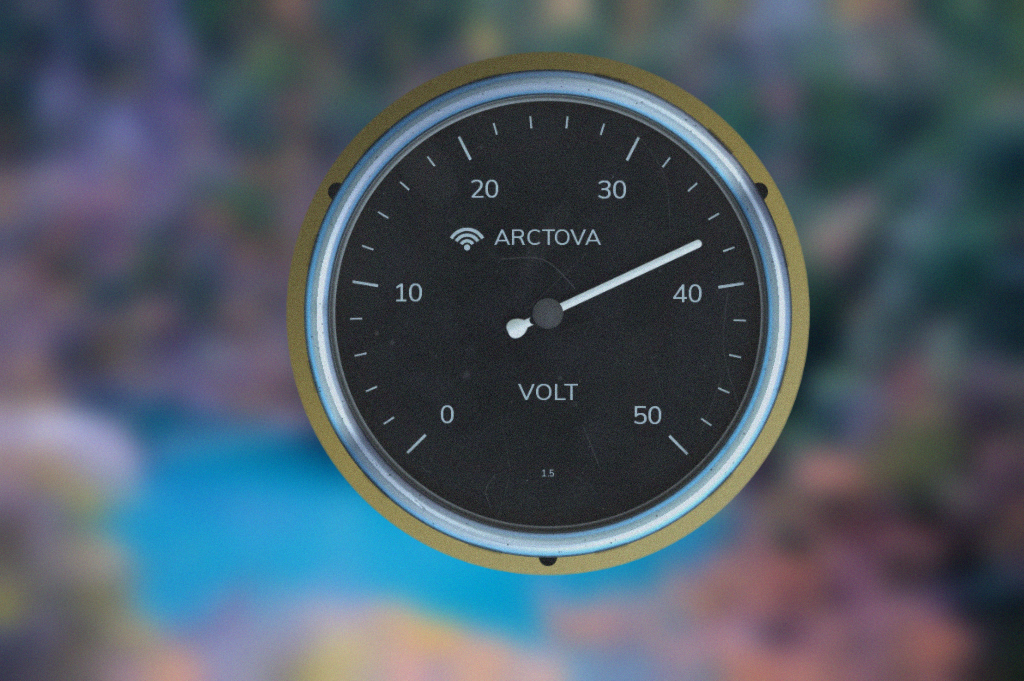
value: 37
